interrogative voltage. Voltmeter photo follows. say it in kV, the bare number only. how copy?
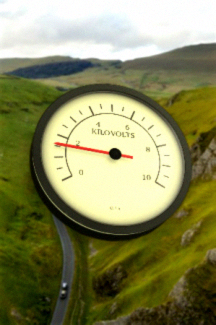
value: 1.5
